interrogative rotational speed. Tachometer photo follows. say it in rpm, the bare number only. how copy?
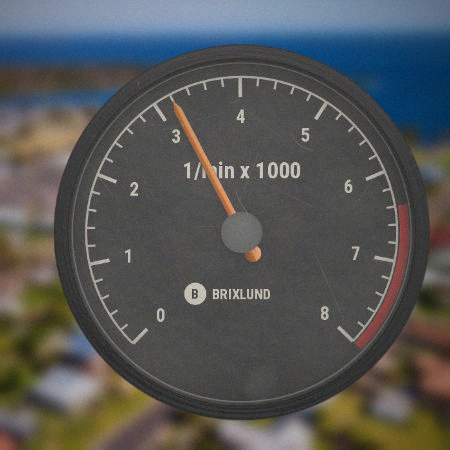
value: 3200
